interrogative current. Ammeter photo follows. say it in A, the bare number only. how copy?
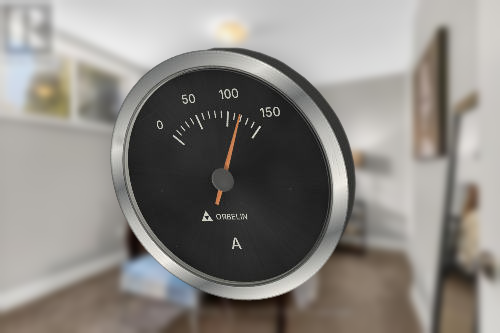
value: 120
